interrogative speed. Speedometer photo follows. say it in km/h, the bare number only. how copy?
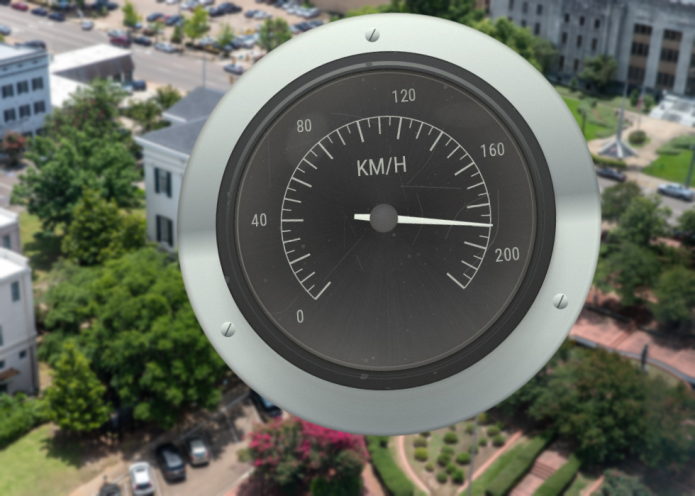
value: 190
